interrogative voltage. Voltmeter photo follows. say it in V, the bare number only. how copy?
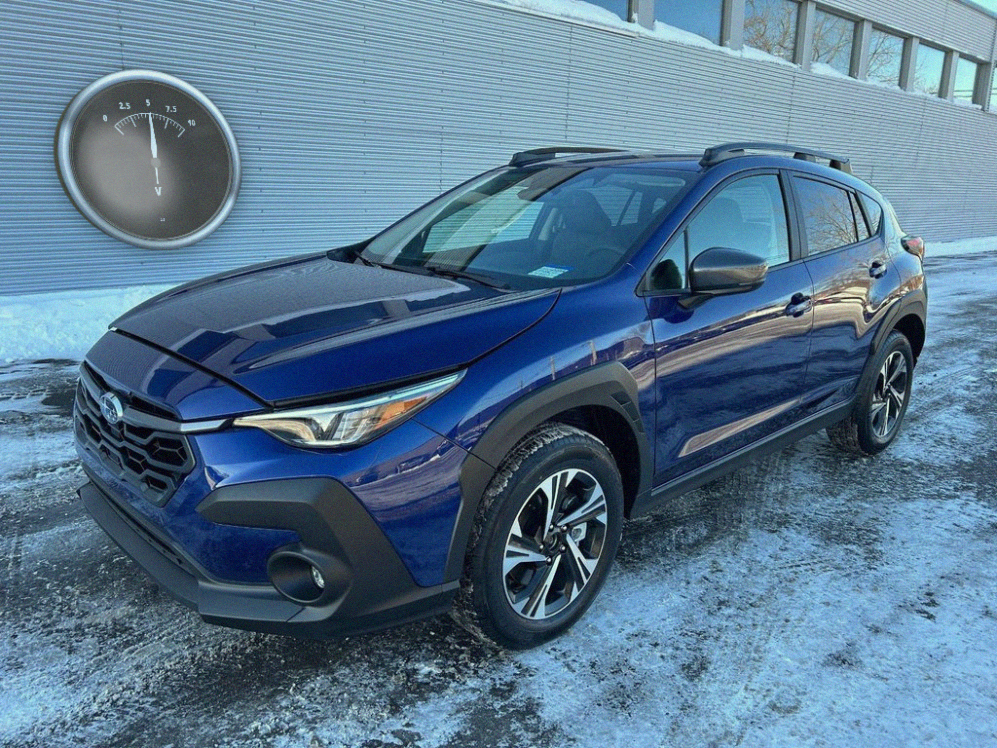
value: 5
